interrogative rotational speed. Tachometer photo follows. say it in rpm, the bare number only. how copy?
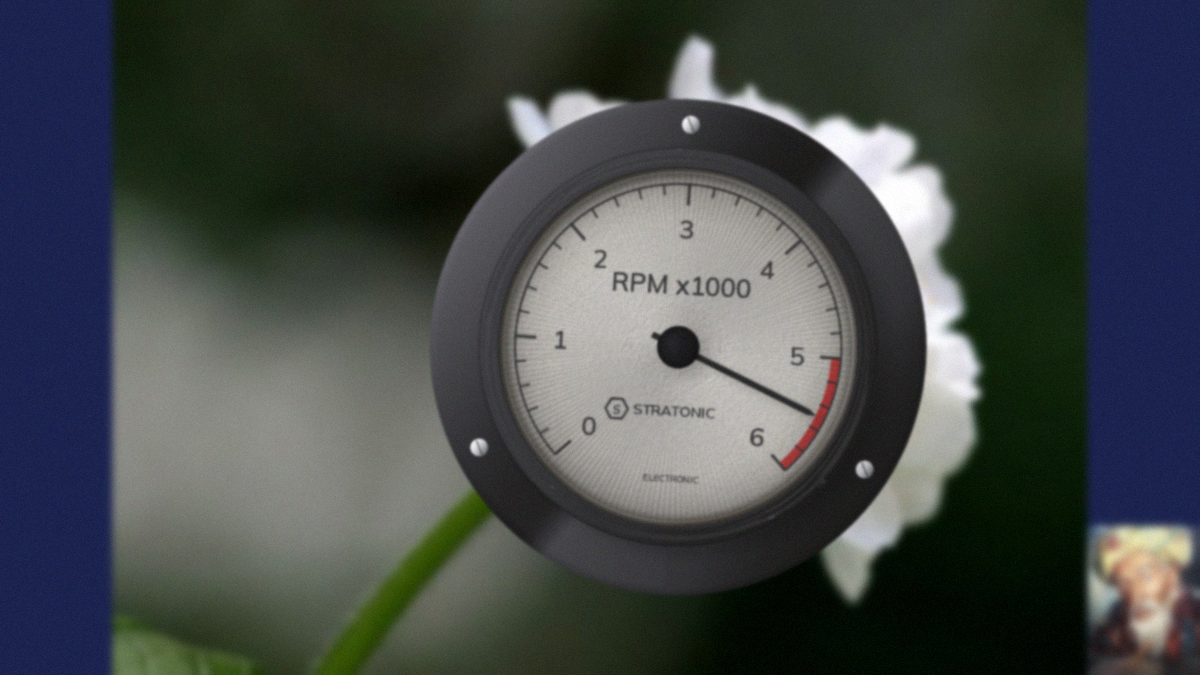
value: 5500
